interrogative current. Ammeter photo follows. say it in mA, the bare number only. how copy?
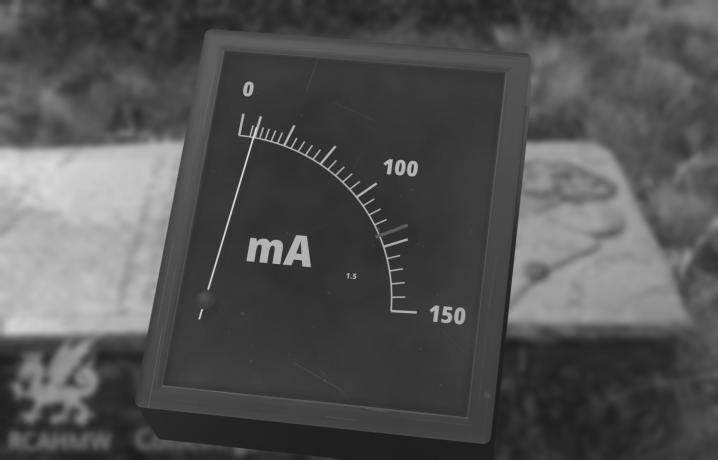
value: 25
